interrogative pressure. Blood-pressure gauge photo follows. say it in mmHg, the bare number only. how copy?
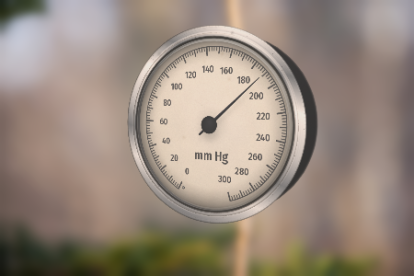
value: 190
